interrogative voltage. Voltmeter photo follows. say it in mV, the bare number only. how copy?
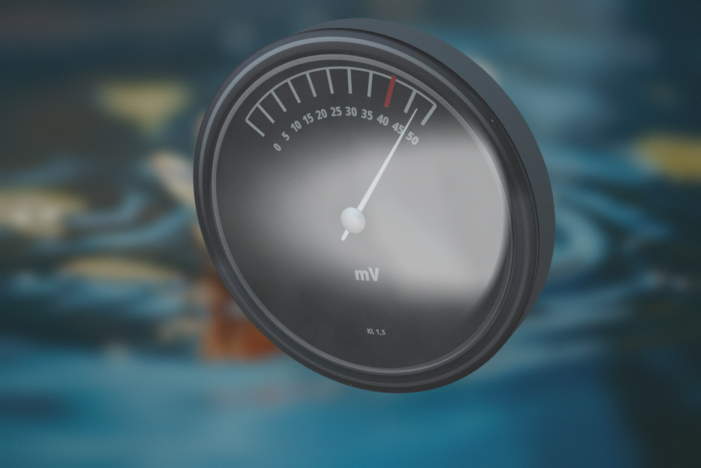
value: 47.5
